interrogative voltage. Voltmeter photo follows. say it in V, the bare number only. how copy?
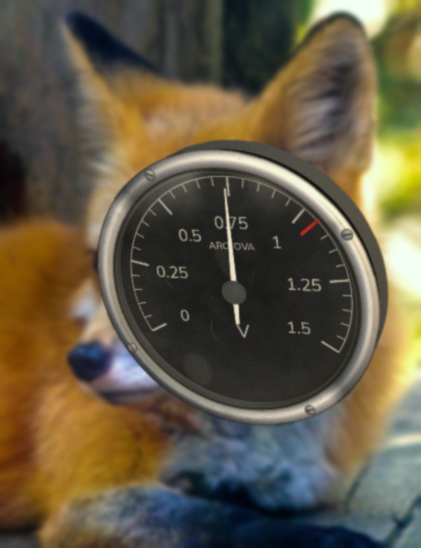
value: 0.75
